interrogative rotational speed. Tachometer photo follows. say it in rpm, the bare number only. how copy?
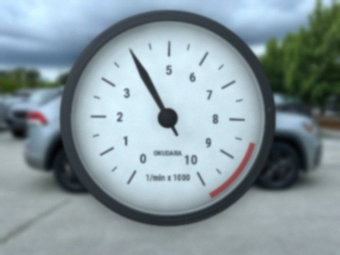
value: 4000
